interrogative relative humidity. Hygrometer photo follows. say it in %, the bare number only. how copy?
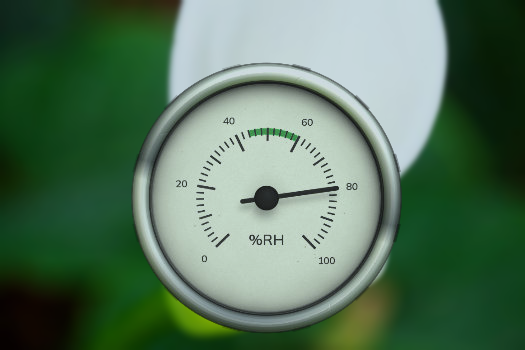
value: 80
